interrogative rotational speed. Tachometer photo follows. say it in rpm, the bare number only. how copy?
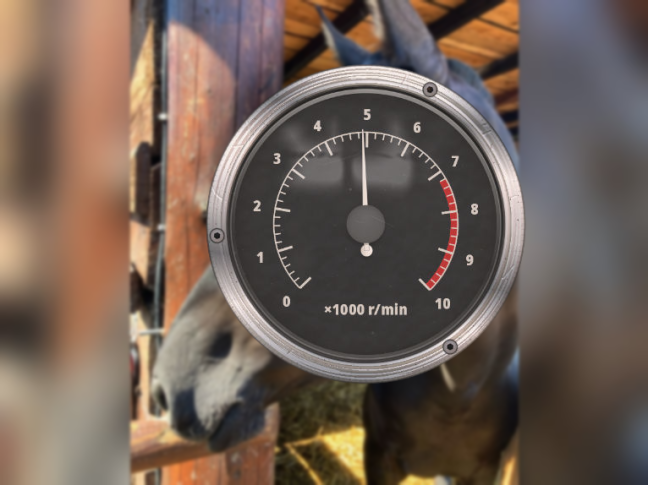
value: 4900
